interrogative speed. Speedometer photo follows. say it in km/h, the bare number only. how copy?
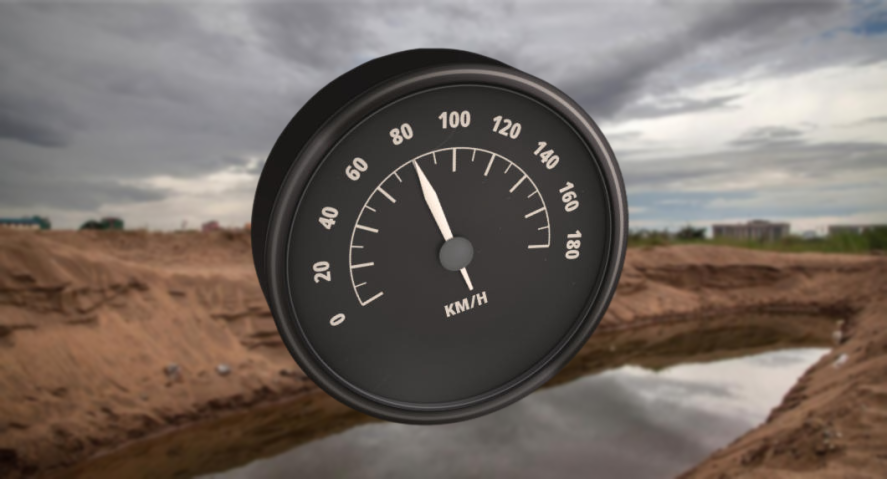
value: 80
